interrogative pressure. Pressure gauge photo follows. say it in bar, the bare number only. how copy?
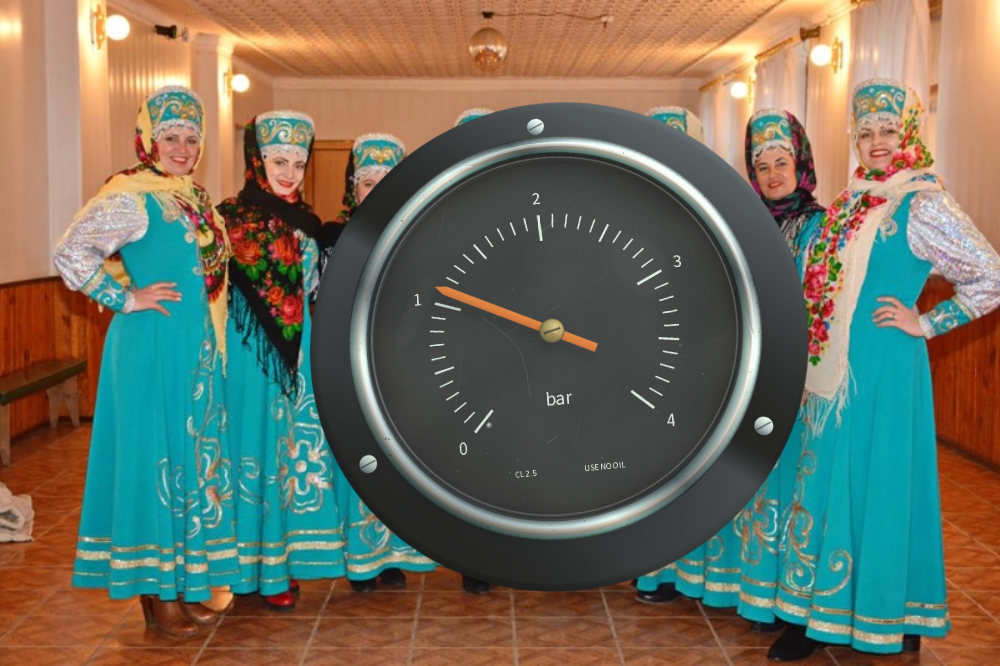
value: 1.1
